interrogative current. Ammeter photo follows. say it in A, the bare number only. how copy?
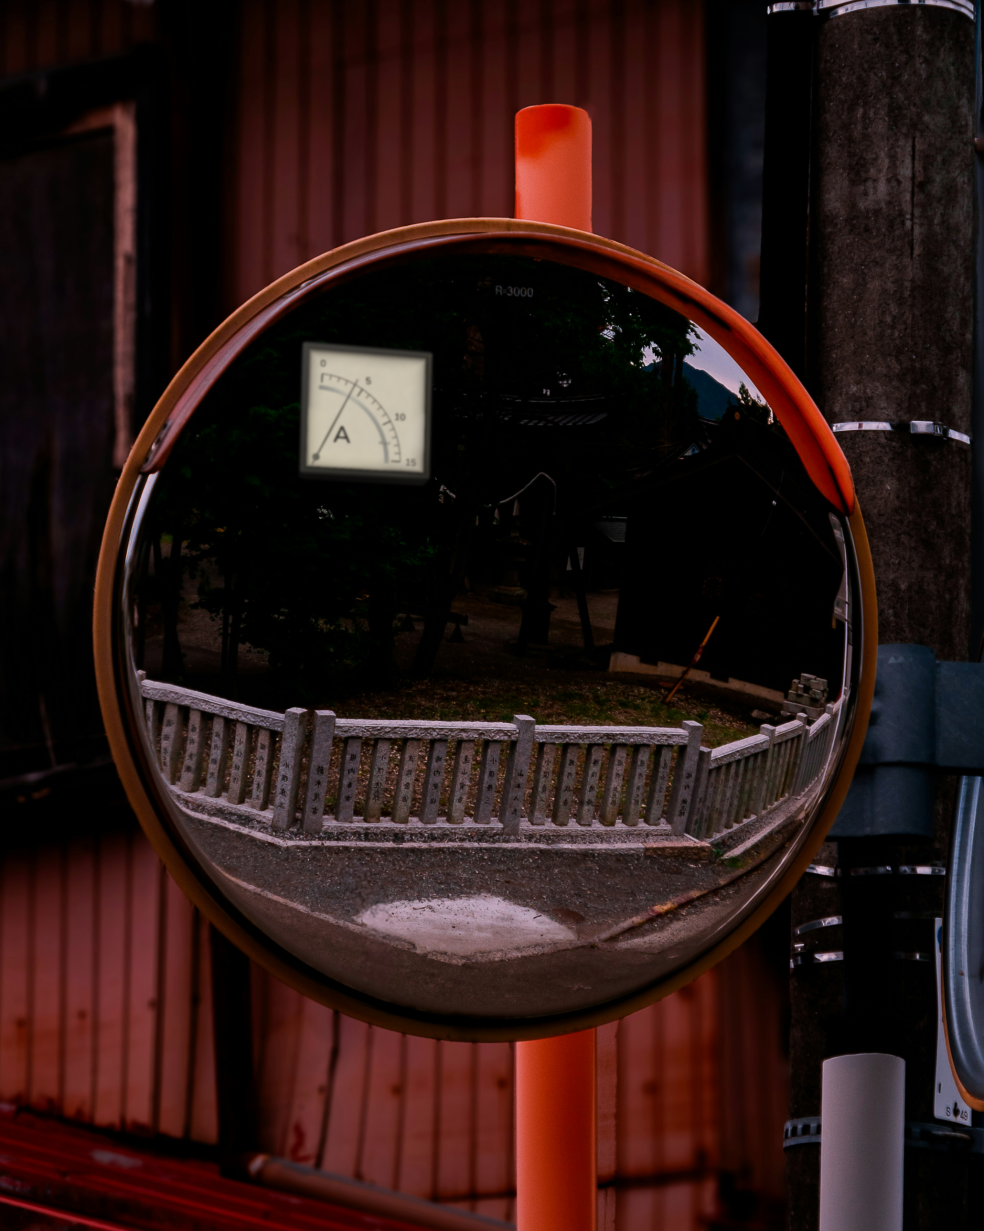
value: 4
